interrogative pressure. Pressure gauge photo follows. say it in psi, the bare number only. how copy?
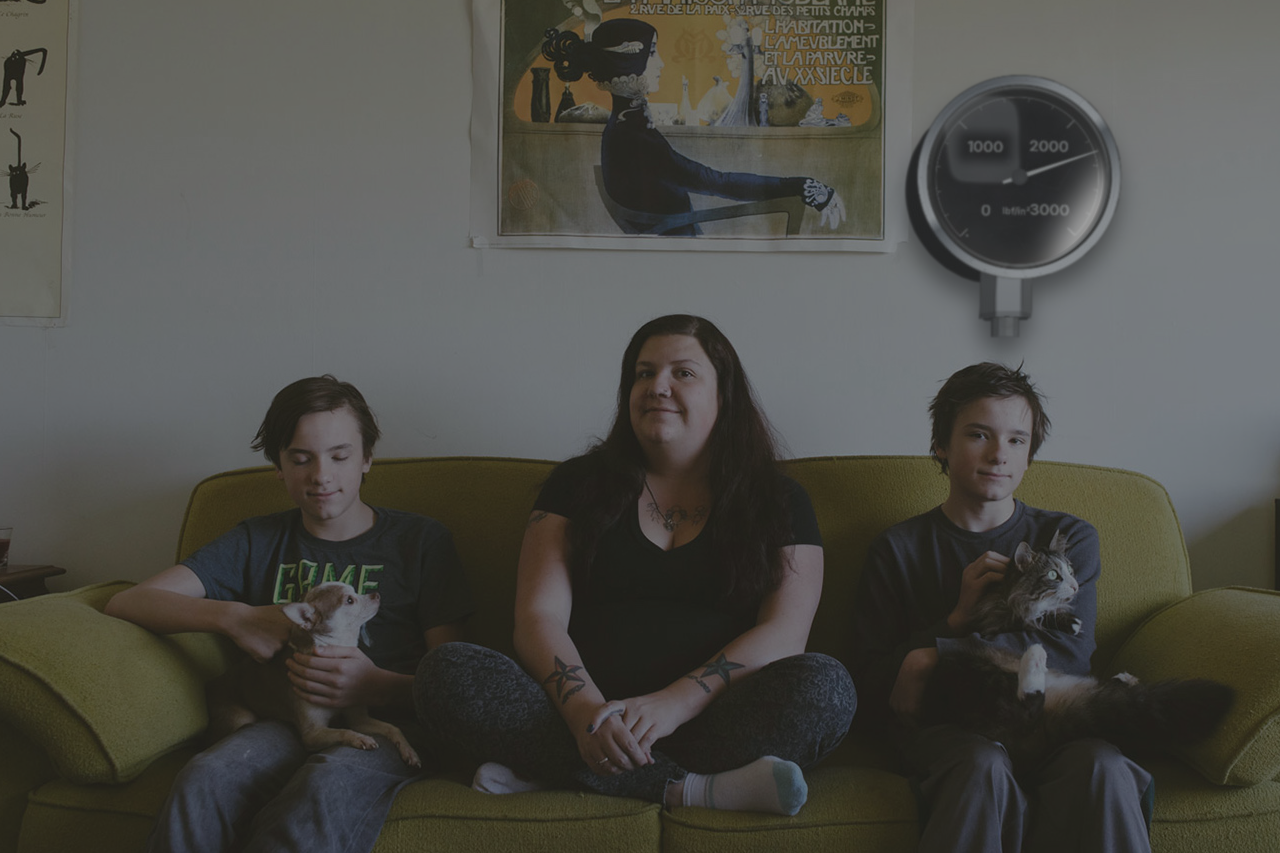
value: 2300
